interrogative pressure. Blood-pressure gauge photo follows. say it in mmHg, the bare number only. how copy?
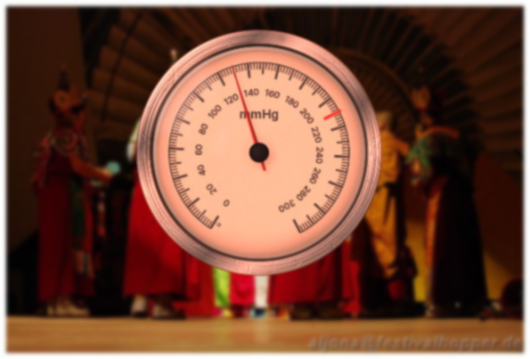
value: 130
